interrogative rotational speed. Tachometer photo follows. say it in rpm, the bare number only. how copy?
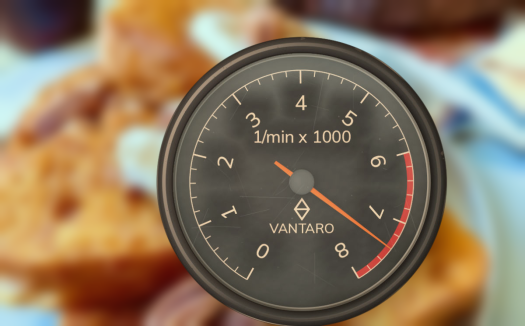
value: 7400
